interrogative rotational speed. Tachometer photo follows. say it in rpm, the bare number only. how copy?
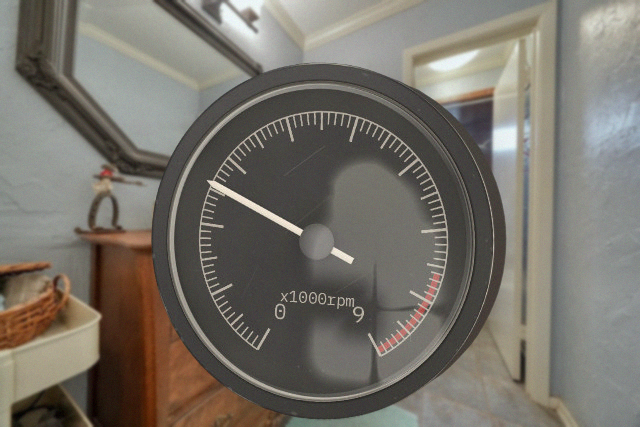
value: 2600
